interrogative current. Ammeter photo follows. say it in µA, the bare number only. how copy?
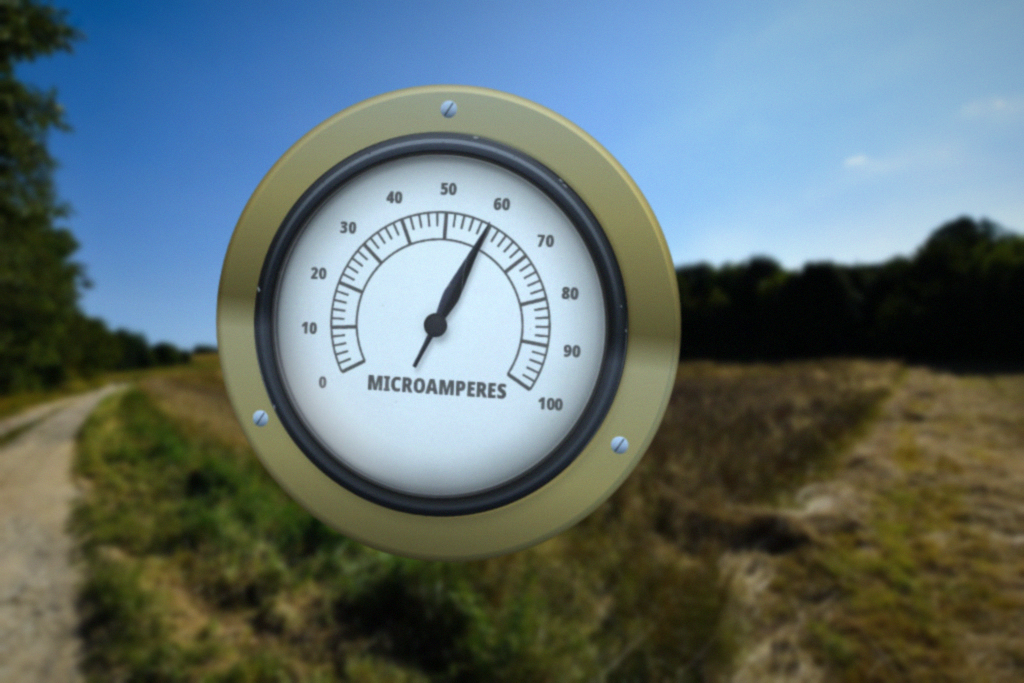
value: 60
